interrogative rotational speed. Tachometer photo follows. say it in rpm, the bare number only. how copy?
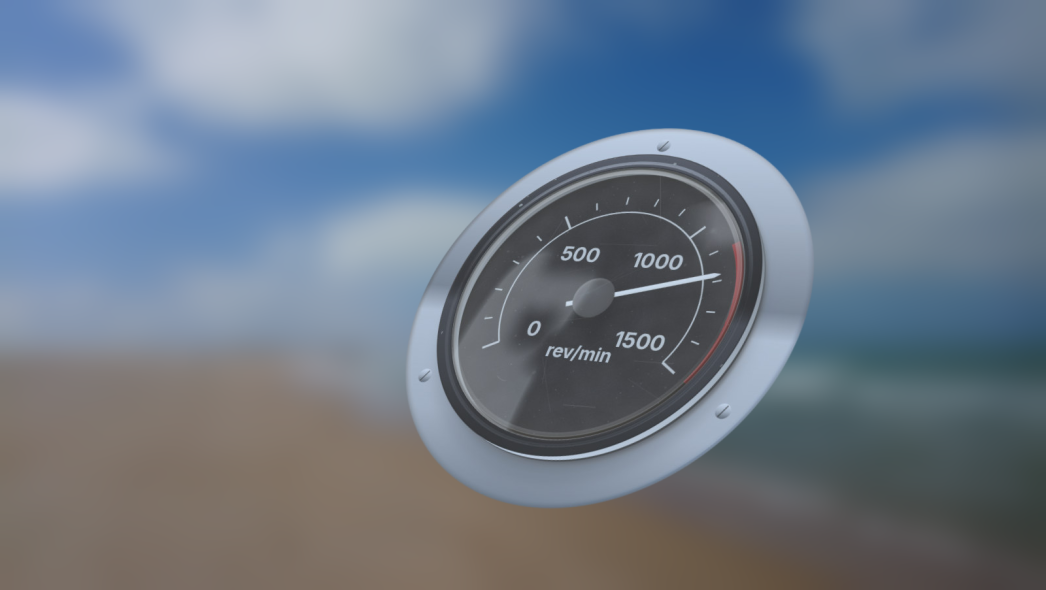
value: 1200
